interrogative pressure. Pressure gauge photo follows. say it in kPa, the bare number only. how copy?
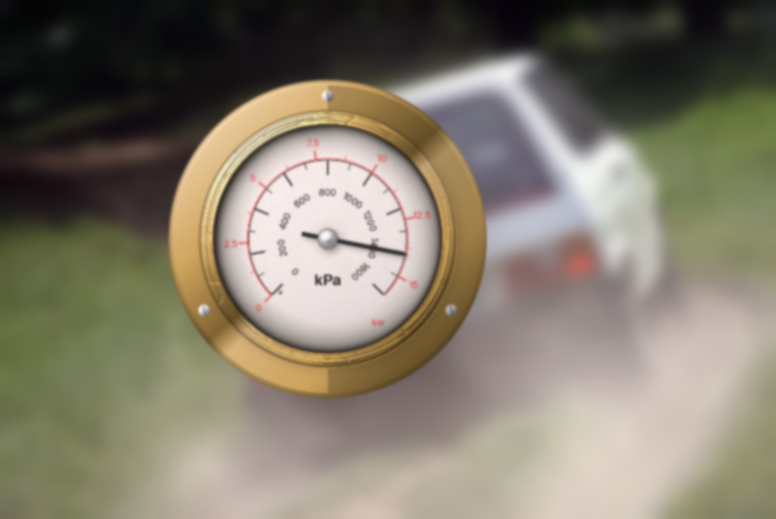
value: 1400
